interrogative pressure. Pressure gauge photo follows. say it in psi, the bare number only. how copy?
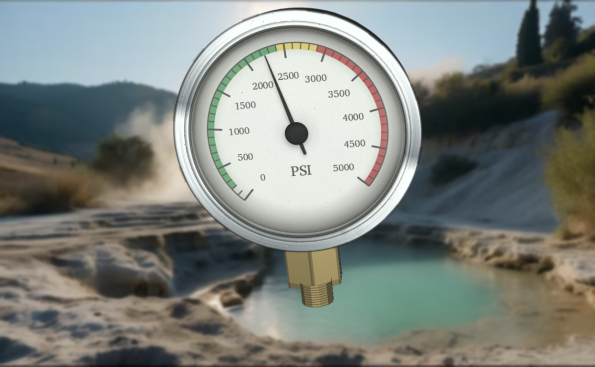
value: 2250
